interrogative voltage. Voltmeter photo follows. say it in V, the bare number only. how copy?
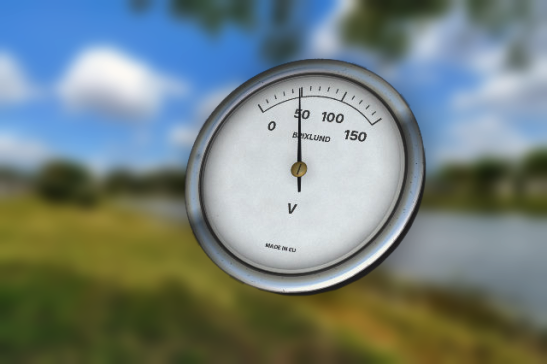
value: 50
